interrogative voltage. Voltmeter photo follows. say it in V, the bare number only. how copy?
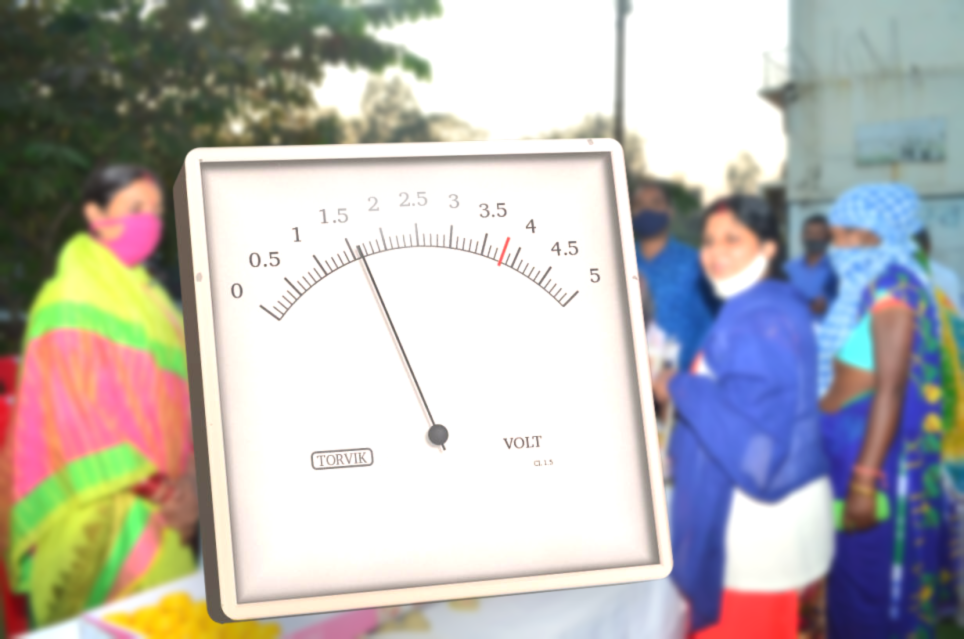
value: 1.6
